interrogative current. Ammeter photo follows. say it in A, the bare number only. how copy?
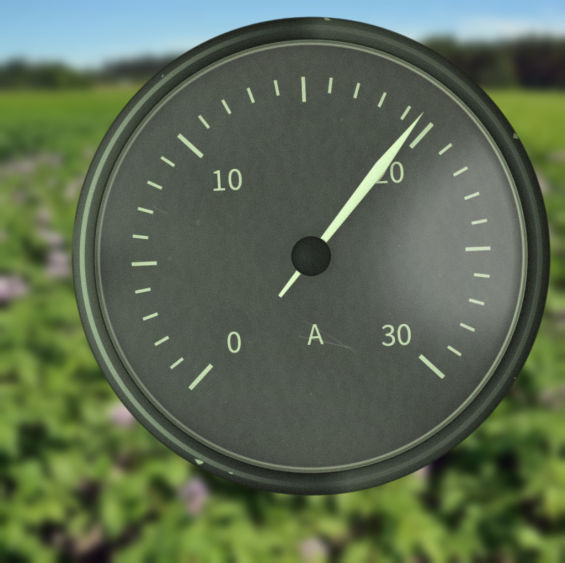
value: 19.5
